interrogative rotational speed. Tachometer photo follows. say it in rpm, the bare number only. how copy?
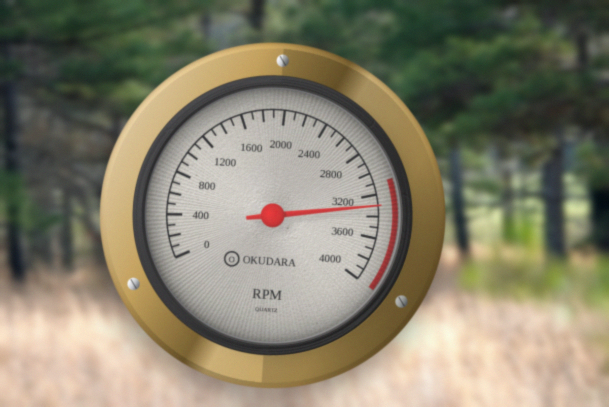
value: 3300
